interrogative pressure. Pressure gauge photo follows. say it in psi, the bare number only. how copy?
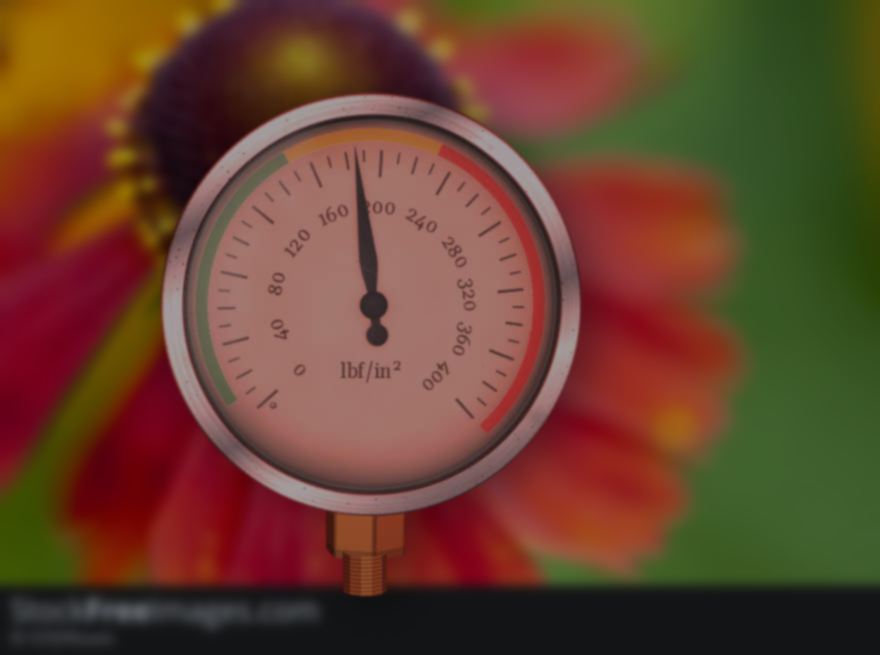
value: 185
